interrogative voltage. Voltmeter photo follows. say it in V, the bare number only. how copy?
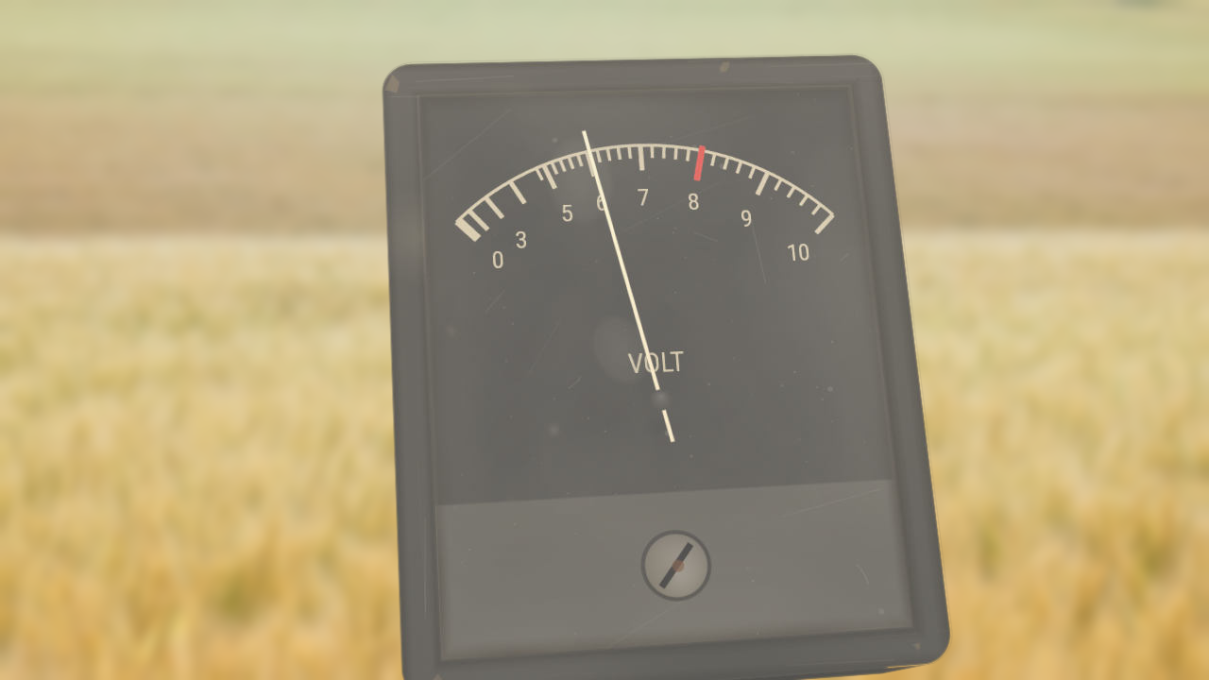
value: 6
